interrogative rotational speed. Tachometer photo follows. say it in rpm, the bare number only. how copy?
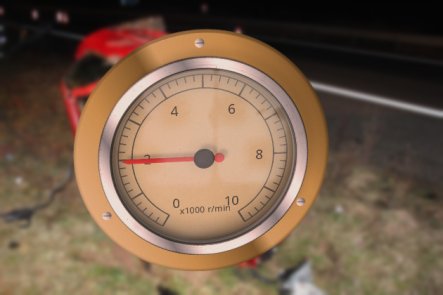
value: 2000
